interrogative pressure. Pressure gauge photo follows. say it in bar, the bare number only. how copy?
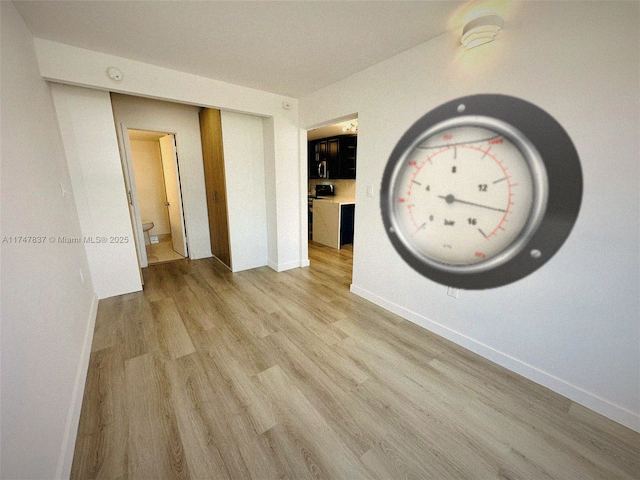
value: 14
